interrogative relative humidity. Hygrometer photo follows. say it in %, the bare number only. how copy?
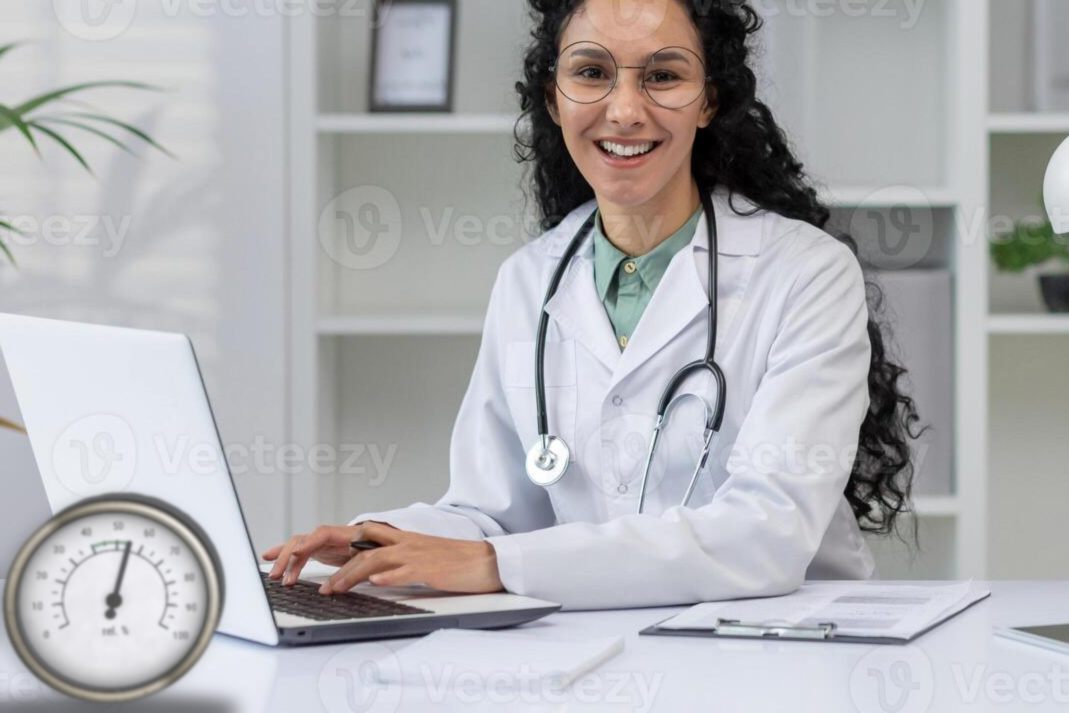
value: 55
